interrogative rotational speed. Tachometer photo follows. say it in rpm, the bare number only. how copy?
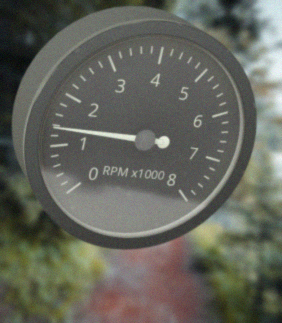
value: 1400
